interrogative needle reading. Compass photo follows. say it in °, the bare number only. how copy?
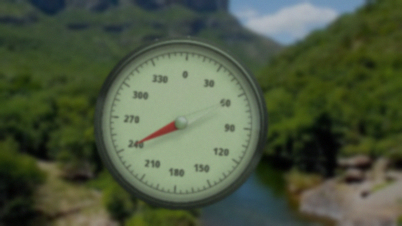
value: 240
